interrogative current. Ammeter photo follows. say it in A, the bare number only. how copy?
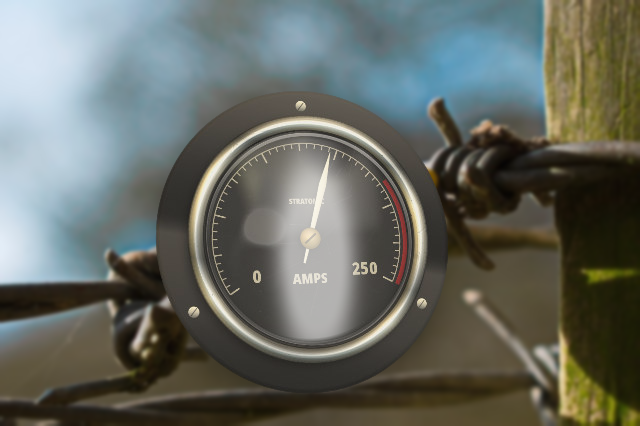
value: 145
